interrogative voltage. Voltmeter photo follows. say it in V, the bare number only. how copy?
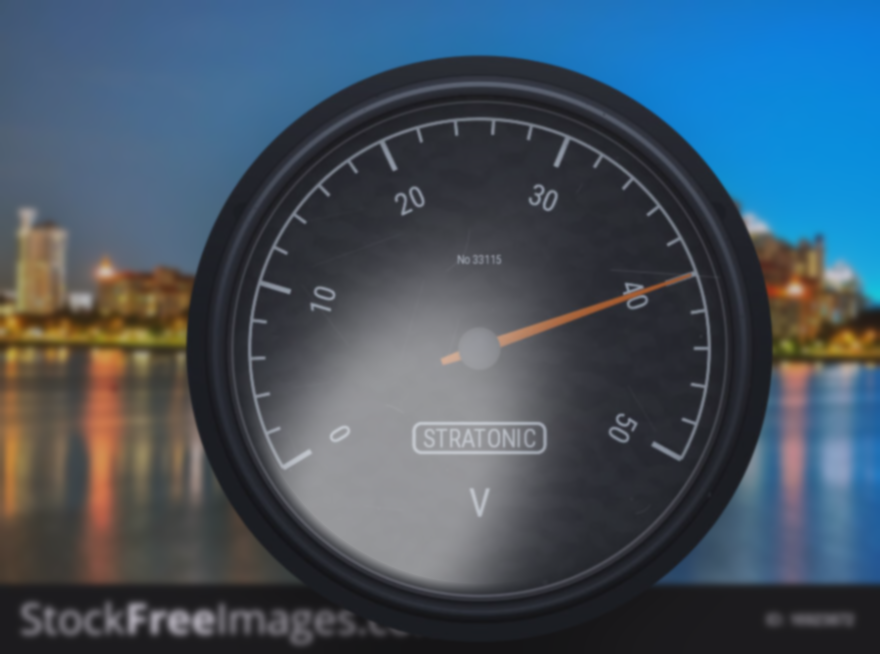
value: 40
